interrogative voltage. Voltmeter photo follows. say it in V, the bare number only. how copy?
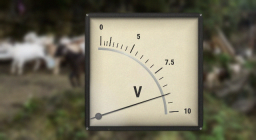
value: 9
